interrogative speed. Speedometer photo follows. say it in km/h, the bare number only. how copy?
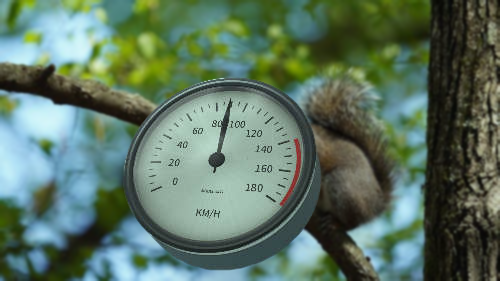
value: 90
